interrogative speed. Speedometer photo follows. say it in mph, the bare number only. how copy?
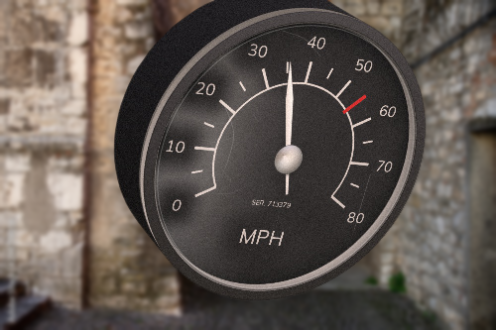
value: 35
